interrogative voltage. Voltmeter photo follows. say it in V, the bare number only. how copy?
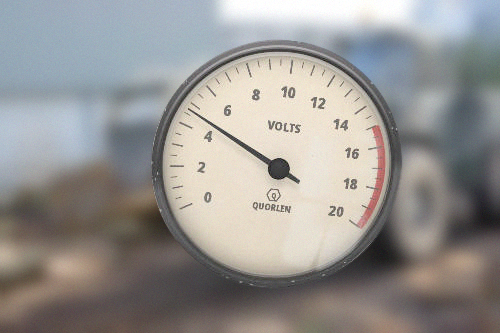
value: 4.75
